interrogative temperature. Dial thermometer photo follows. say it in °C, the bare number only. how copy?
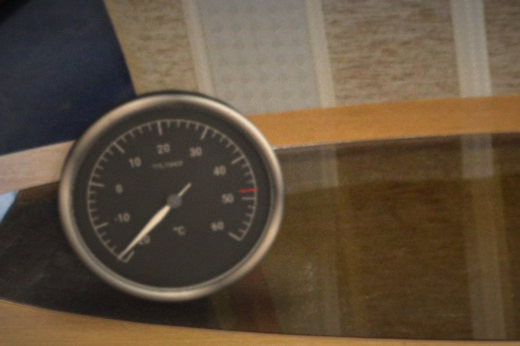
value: -18
